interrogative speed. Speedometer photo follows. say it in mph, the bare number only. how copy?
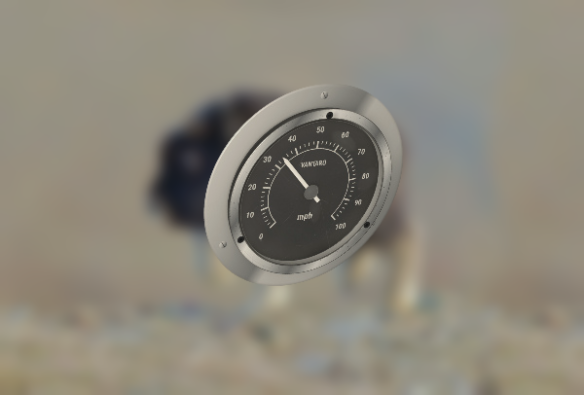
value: 34
